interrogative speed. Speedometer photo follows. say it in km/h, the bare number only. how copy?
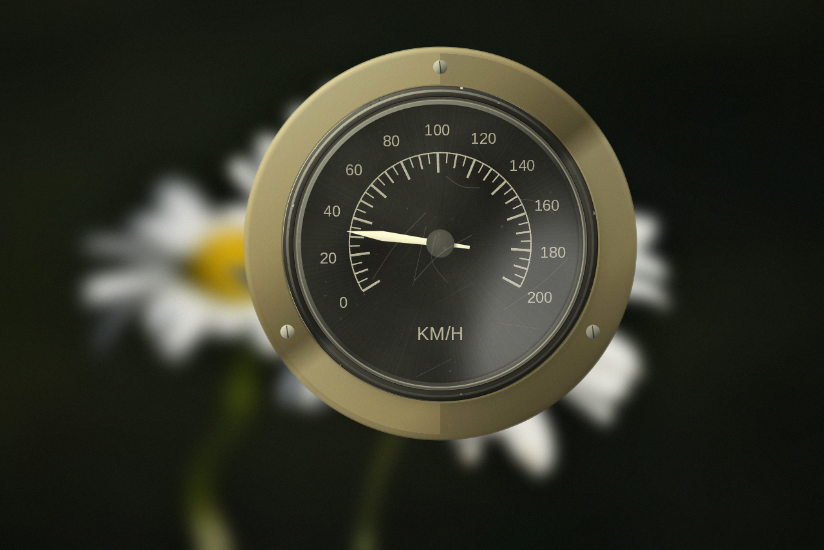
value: 32.5
